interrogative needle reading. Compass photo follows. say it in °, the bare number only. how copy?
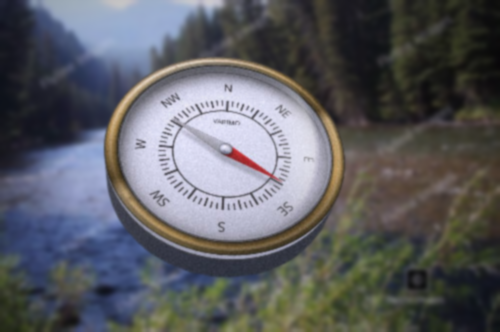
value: 120
